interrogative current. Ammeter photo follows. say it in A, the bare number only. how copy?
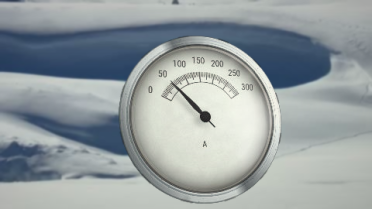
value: 50
